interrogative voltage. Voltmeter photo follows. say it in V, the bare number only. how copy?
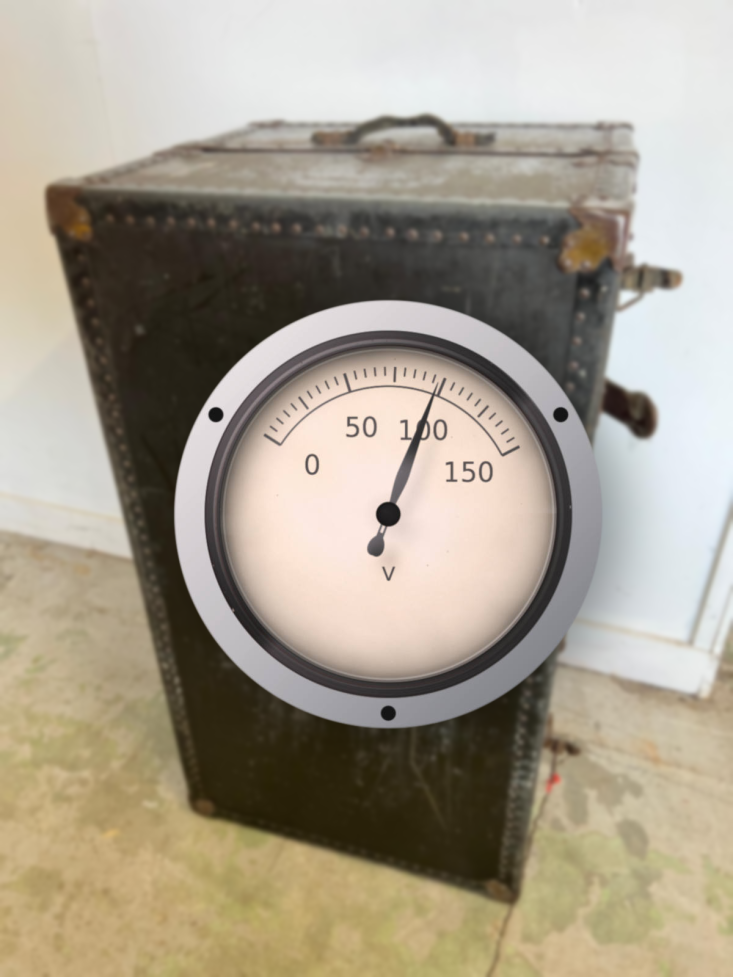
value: 97.5
